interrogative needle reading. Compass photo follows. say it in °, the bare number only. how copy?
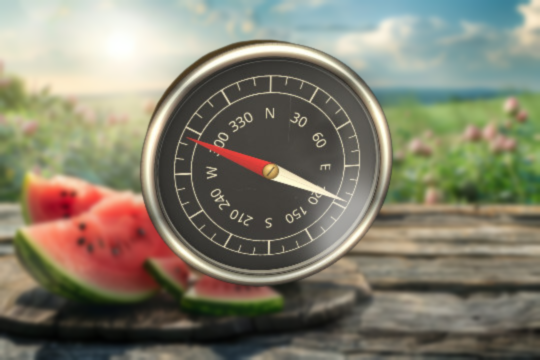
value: 295
